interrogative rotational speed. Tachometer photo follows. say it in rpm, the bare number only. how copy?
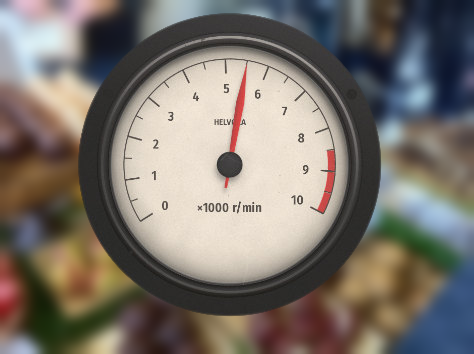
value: 5500
